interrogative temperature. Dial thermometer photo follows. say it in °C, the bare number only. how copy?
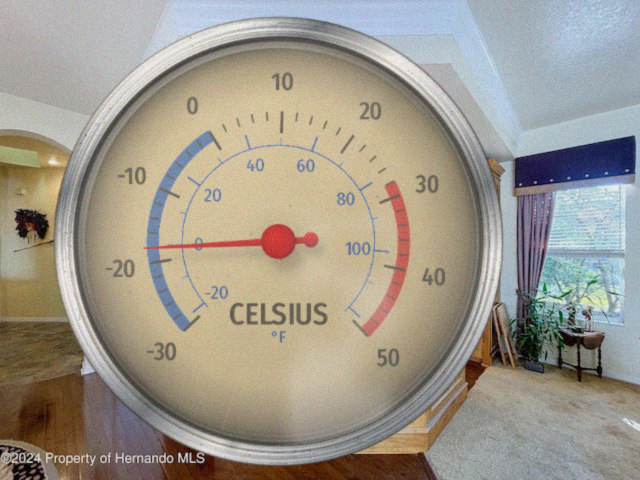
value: -18
